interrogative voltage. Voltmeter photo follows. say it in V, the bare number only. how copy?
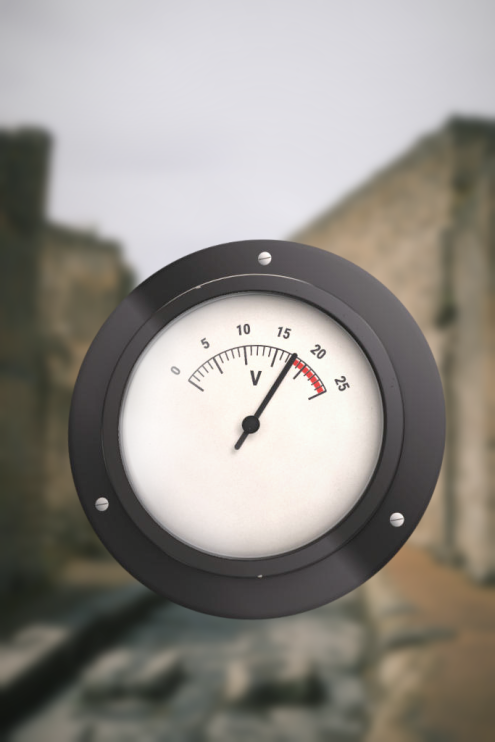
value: 18
